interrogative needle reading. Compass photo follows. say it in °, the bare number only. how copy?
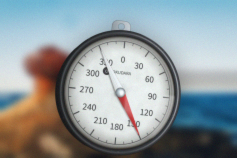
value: 150
